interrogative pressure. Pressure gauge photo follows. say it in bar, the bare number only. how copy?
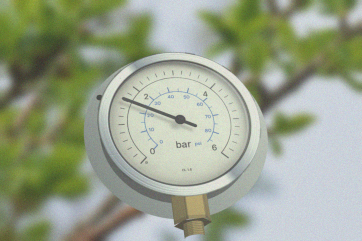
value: 1.6
